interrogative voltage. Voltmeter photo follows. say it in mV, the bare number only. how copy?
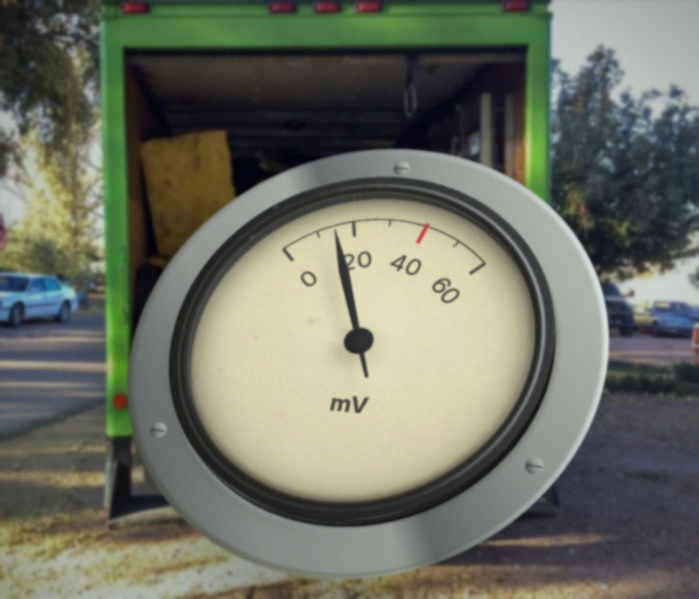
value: 15
